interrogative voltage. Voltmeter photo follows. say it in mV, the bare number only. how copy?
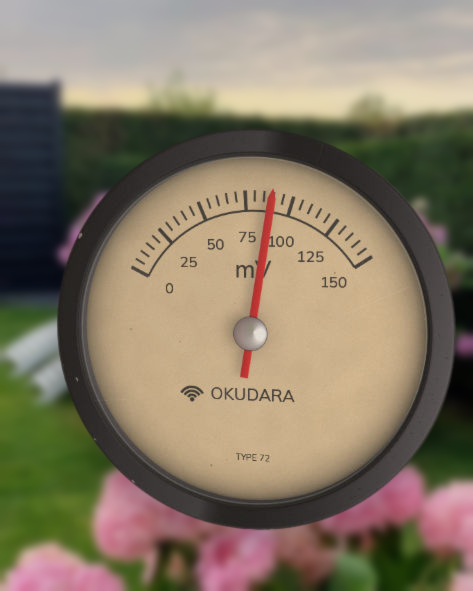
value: 90
